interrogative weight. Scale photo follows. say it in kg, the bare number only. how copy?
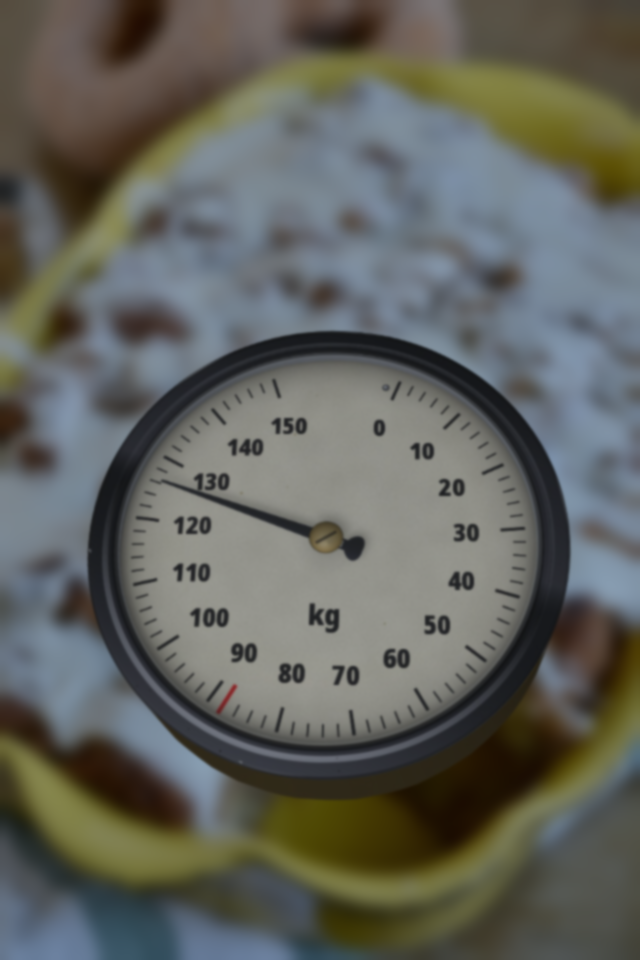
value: 126
